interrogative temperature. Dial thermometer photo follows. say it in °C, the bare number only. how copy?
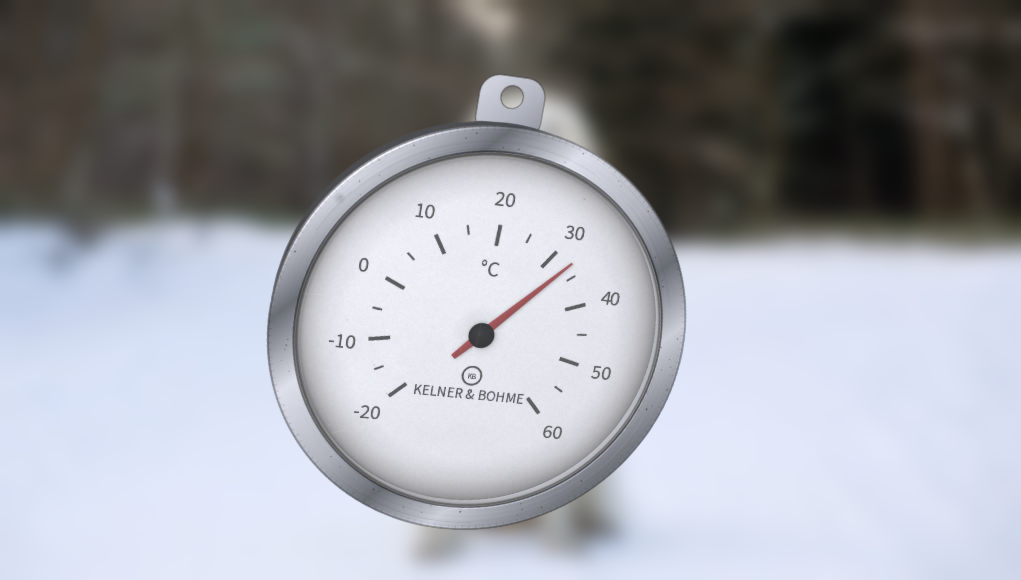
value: 32.5
